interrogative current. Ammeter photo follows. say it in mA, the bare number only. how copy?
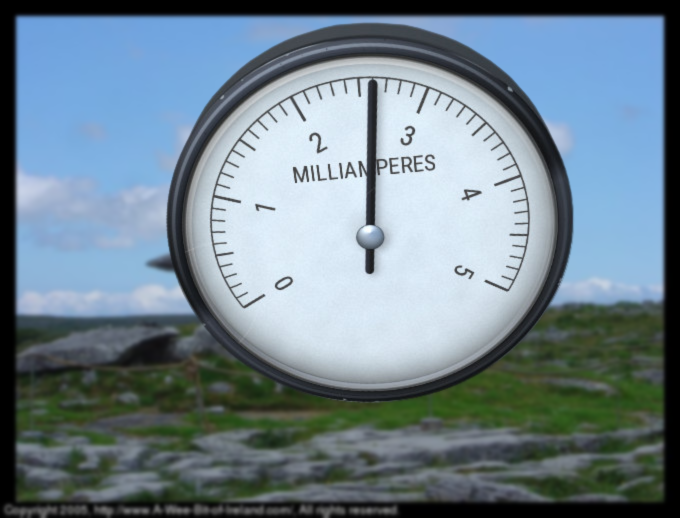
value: 2.6
